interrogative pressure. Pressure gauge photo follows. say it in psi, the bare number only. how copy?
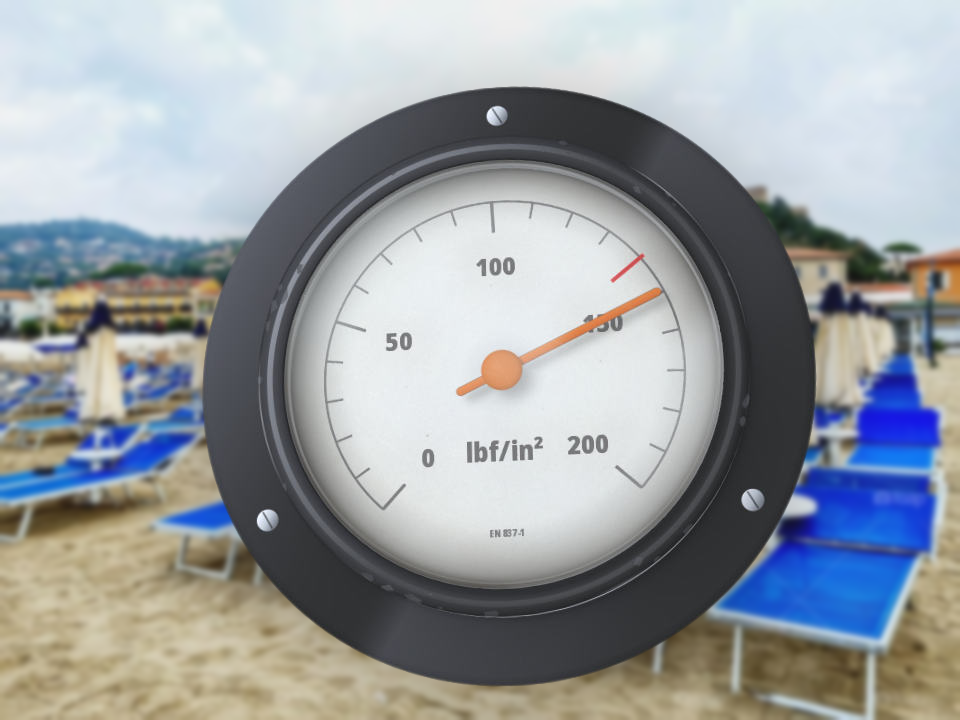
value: 150
